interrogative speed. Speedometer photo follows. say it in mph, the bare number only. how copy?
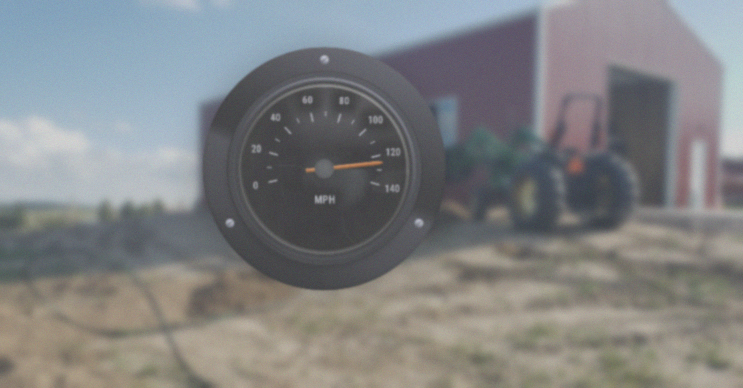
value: 125
